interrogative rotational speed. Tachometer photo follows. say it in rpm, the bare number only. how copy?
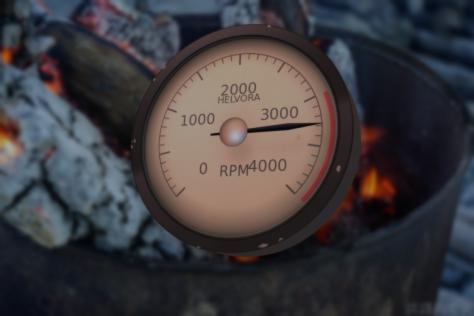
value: 3300
